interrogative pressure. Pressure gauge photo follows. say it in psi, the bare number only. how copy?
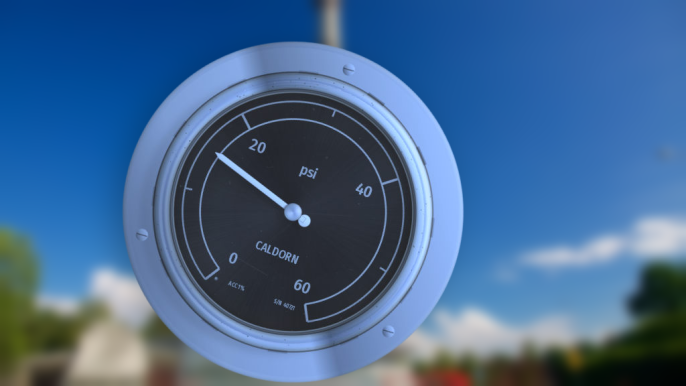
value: 15
